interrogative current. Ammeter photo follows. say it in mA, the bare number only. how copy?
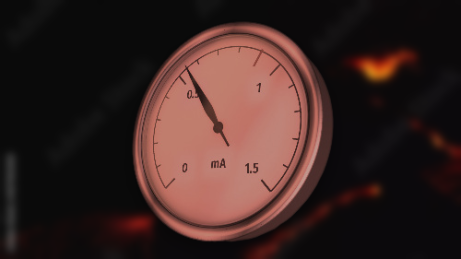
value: 0.55
